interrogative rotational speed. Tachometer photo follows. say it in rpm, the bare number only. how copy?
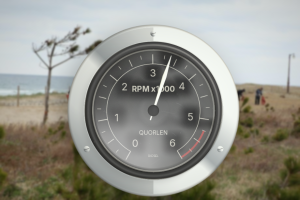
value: 3375
